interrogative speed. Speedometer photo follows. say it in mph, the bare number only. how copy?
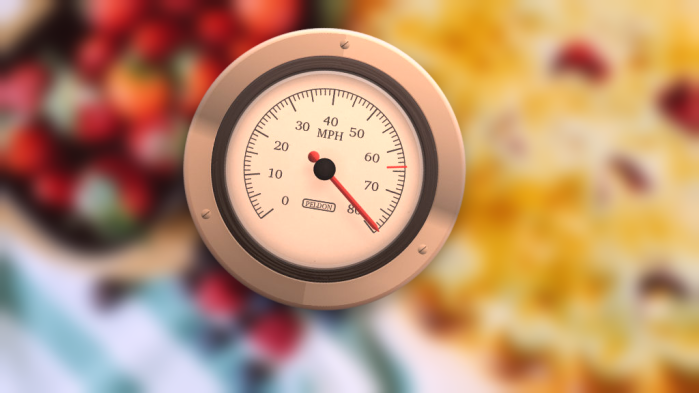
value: 79
